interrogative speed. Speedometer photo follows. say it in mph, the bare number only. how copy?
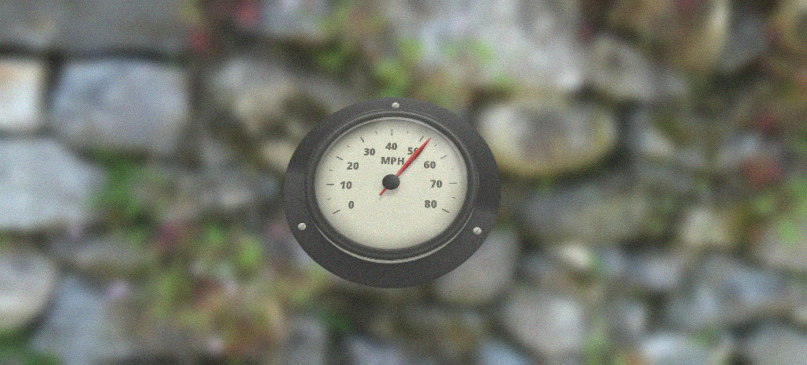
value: 52.5
